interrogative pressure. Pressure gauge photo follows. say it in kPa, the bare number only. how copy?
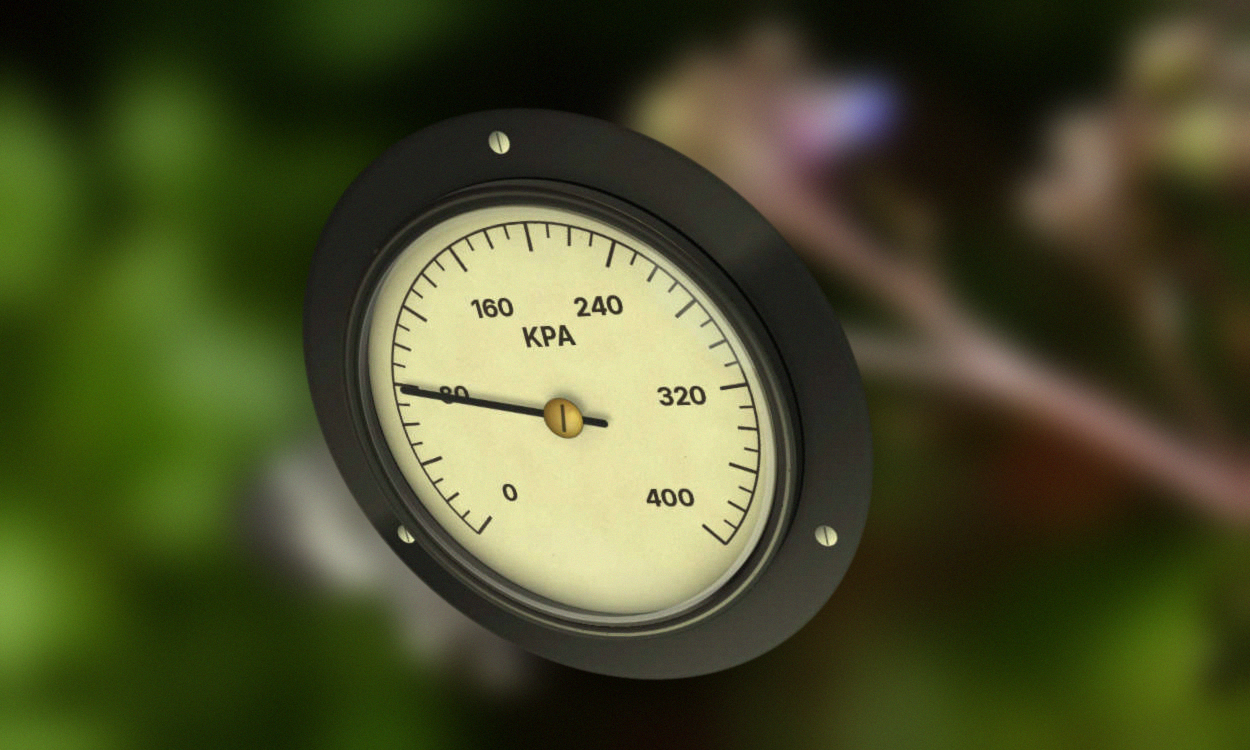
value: 80
